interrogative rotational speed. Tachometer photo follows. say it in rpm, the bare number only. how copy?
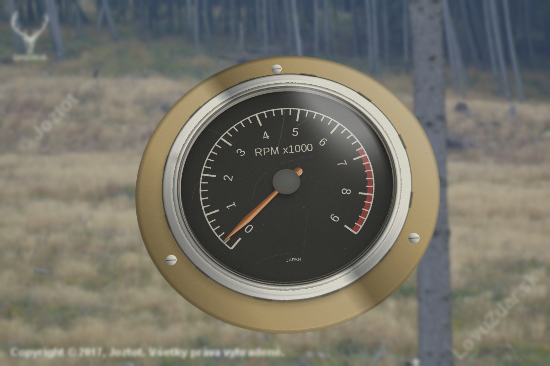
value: 200
